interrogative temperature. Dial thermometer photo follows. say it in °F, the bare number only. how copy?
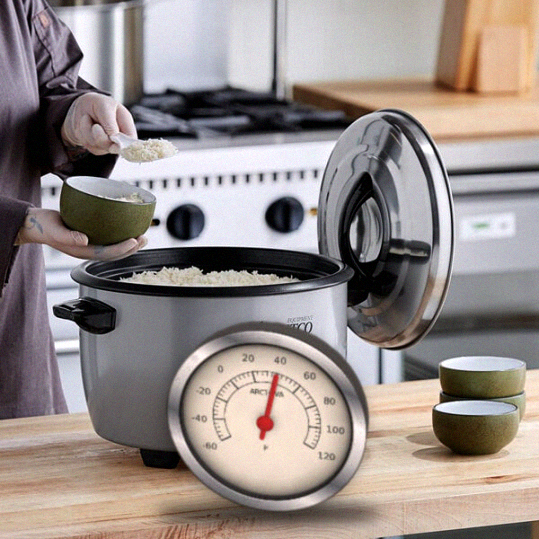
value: 40
